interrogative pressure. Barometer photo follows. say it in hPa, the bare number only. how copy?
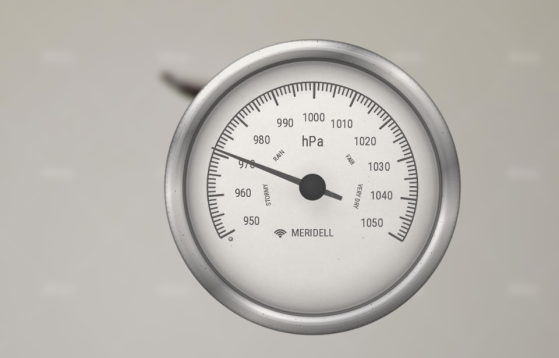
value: 971
